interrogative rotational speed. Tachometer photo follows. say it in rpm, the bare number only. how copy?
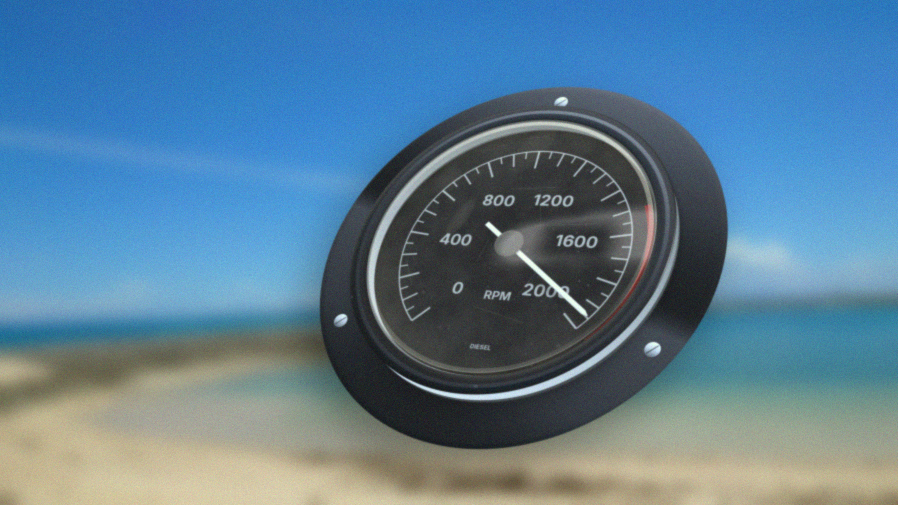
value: 1950
